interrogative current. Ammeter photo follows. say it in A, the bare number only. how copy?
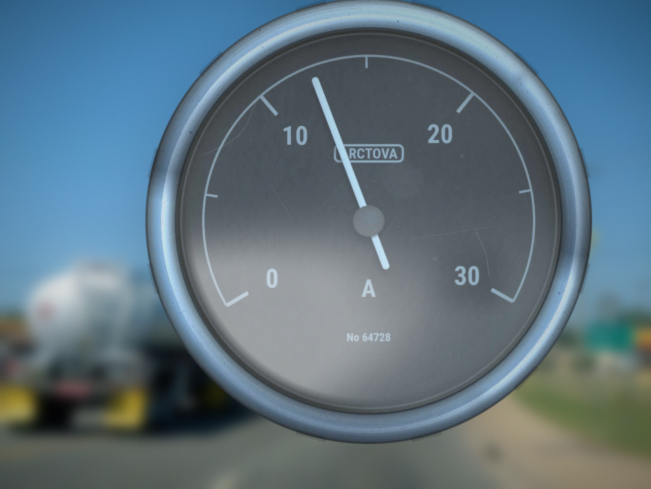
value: 12.5
